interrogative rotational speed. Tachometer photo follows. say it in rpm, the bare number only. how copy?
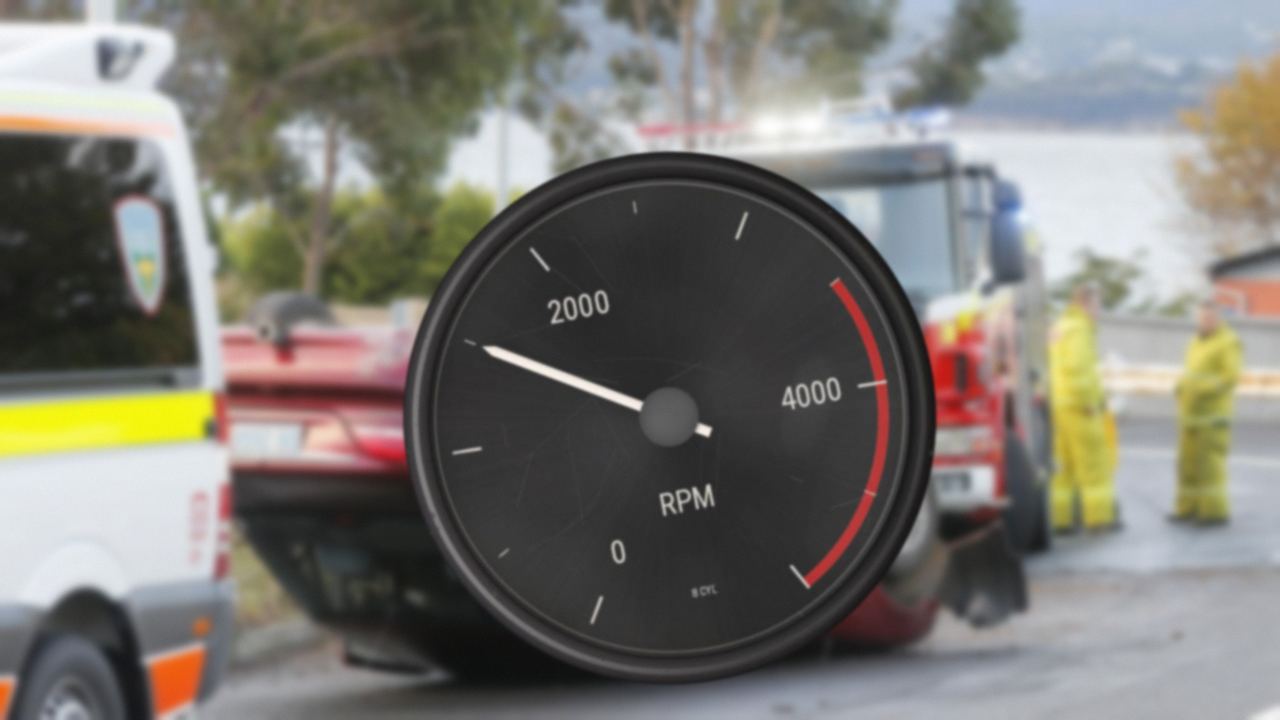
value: 1500
